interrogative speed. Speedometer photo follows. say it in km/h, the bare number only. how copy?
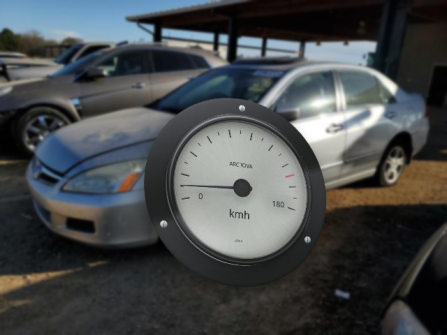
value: 10
